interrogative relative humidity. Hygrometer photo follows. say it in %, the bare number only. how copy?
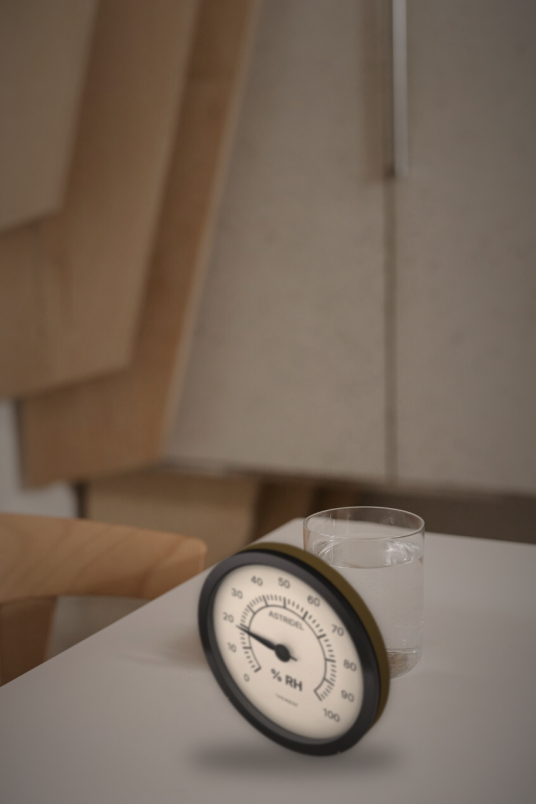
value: 20
